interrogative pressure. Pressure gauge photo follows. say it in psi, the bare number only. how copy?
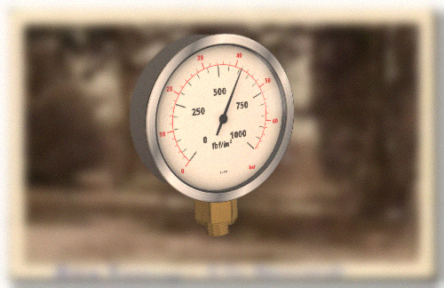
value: 600
